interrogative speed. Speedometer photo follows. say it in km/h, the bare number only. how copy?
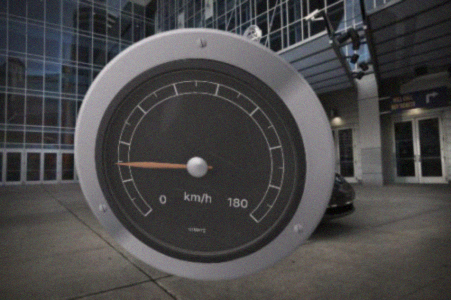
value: 30
